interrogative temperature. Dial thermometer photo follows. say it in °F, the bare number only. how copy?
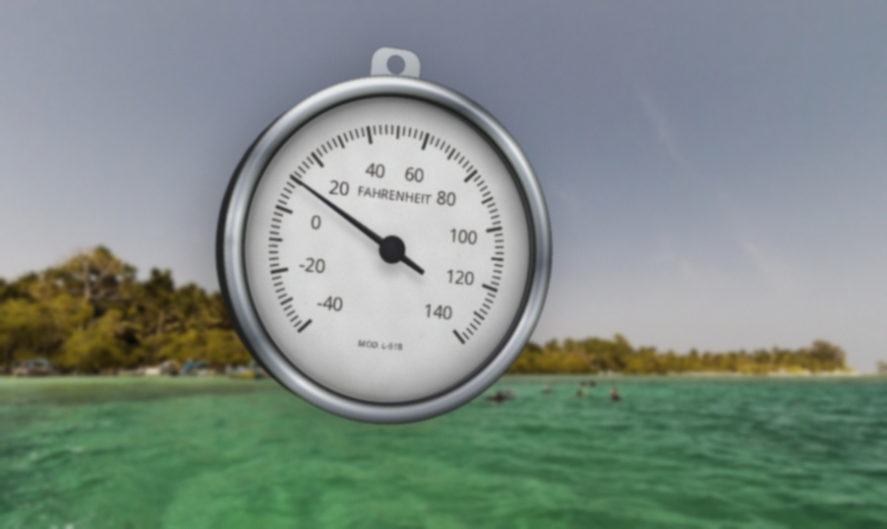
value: 10
